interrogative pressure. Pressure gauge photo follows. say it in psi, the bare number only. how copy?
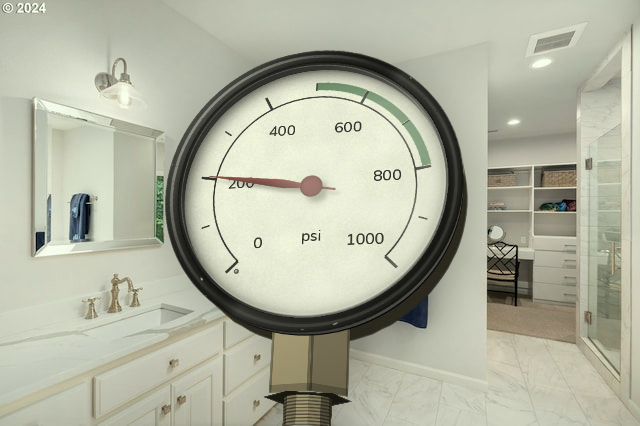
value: 200
